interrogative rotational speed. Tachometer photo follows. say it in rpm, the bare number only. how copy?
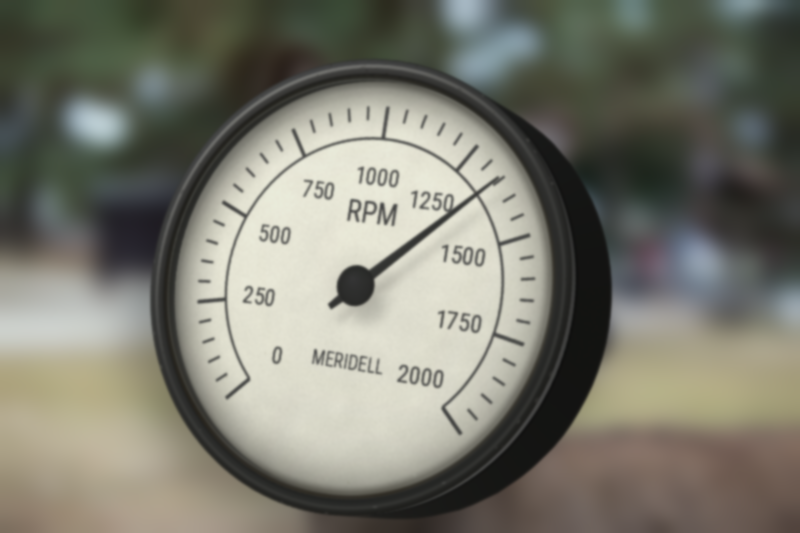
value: 1350
